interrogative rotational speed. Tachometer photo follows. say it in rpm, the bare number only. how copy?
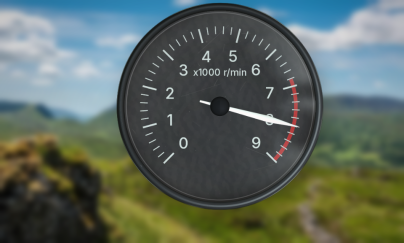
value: 8000
